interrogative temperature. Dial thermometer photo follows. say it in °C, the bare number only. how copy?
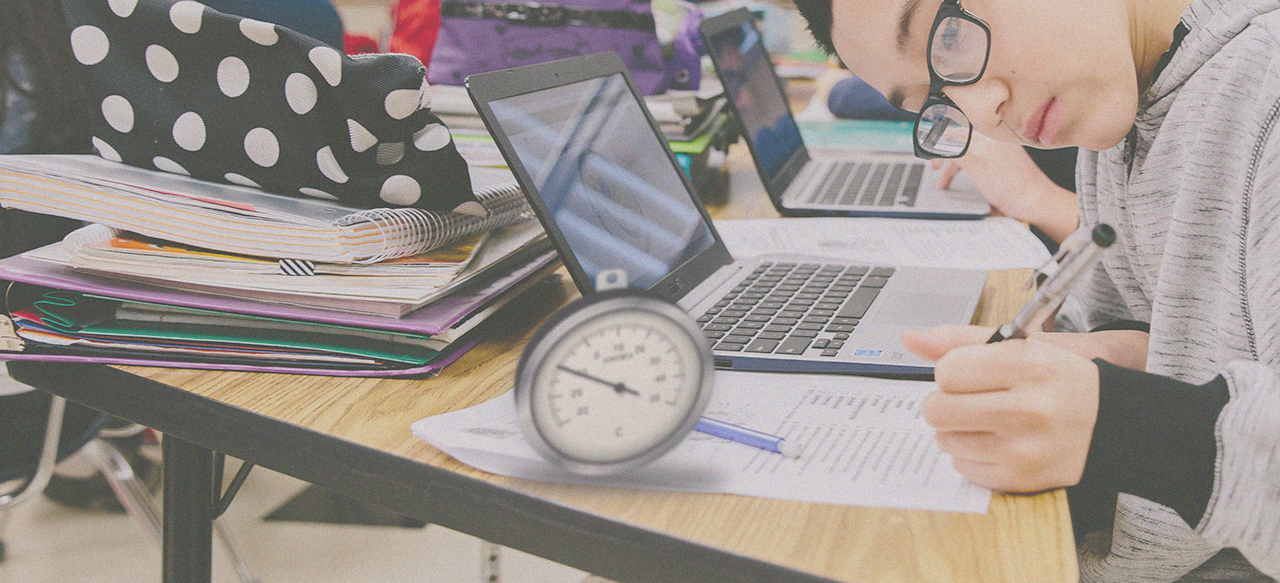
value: -10
